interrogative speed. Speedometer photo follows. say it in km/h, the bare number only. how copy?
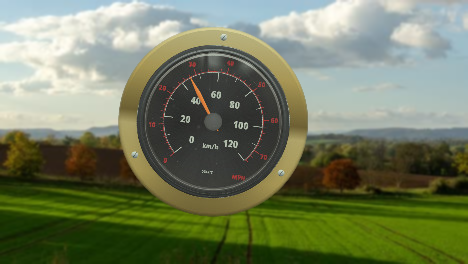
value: 45
